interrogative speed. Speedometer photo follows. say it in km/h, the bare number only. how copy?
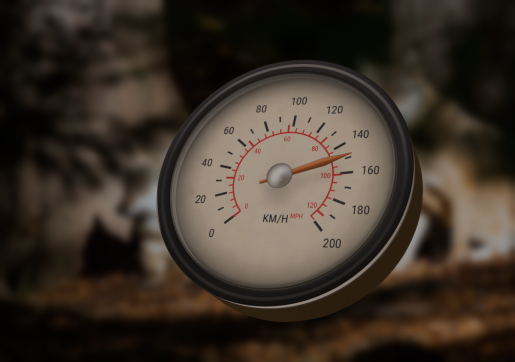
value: 150
